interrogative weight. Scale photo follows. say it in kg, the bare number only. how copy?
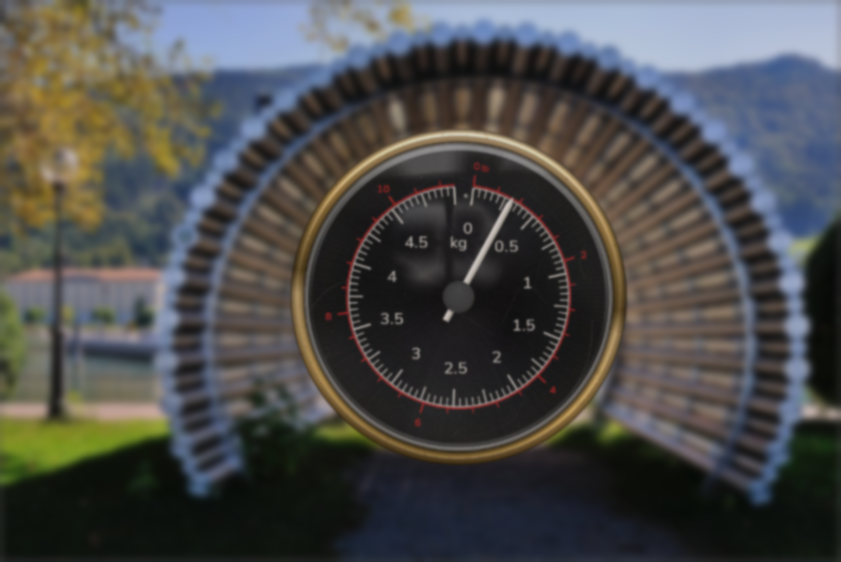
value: 0.3
